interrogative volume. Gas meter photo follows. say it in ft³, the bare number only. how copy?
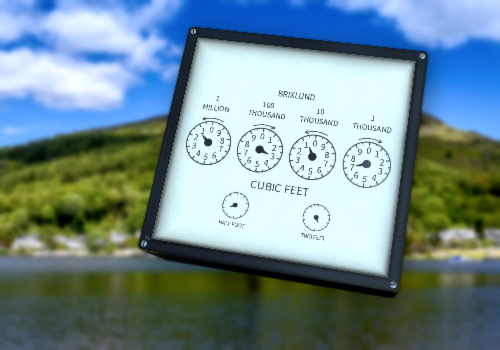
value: 130700
